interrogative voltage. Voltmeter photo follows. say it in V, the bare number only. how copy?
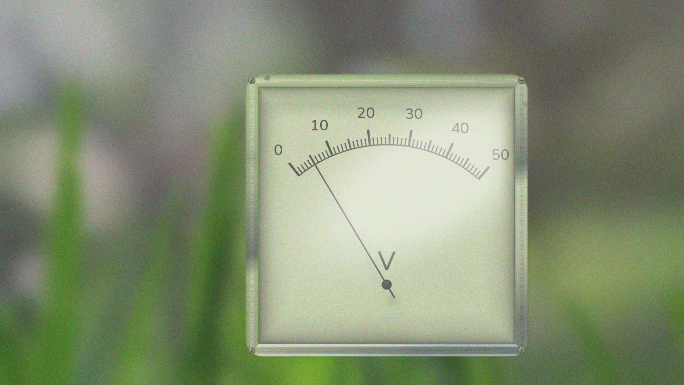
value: 5
